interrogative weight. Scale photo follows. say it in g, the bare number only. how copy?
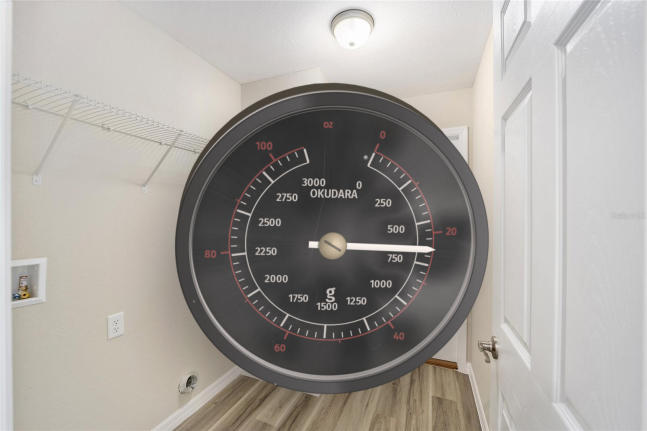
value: 650
